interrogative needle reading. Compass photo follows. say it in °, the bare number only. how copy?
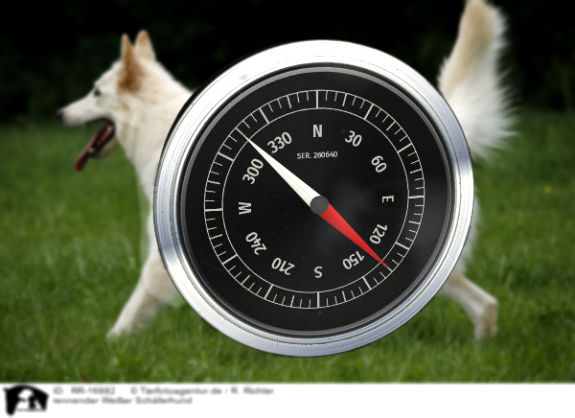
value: 135
